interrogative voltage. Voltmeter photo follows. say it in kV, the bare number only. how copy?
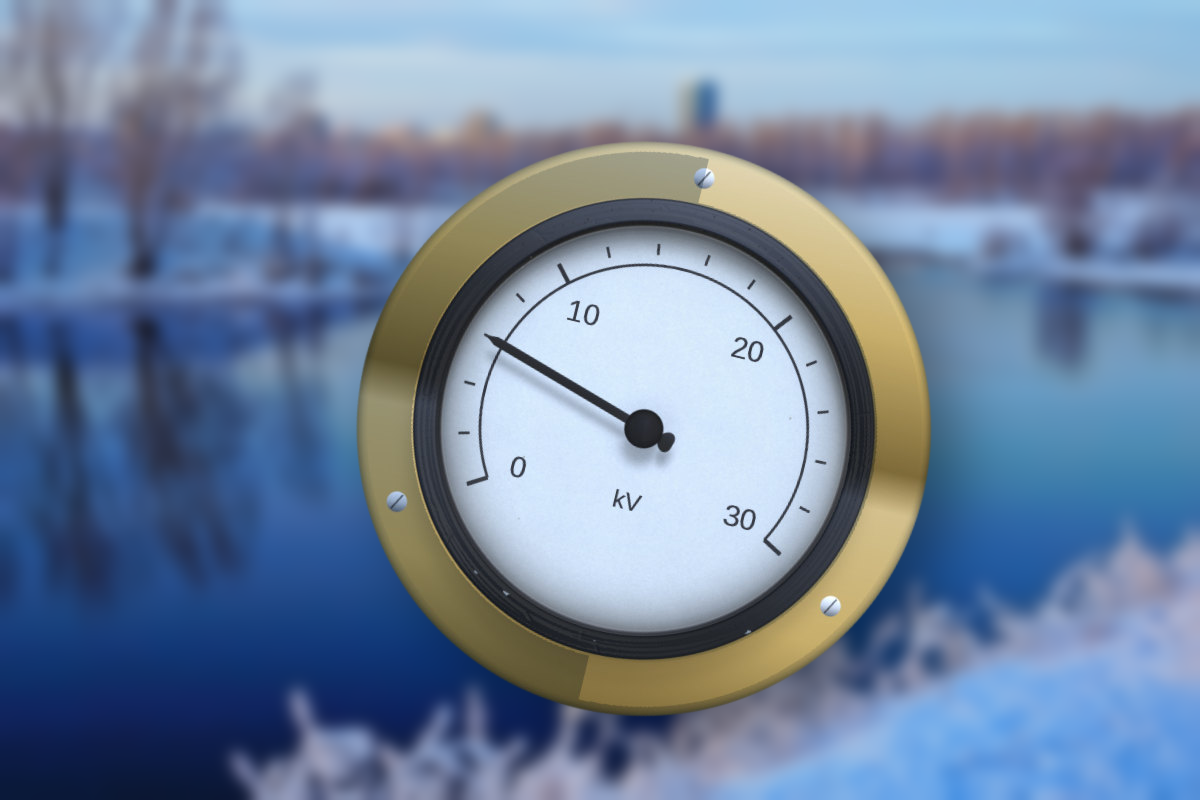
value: 6
